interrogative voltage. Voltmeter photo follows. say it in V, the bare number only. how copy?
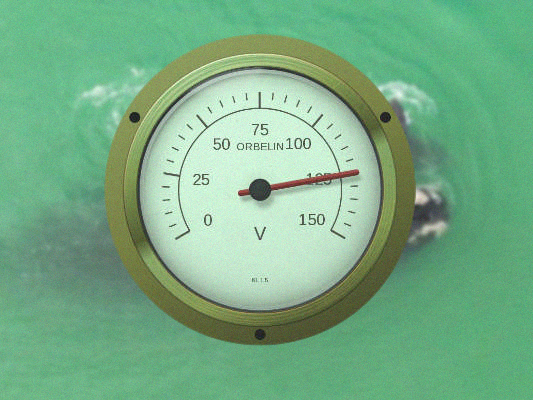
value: 125
